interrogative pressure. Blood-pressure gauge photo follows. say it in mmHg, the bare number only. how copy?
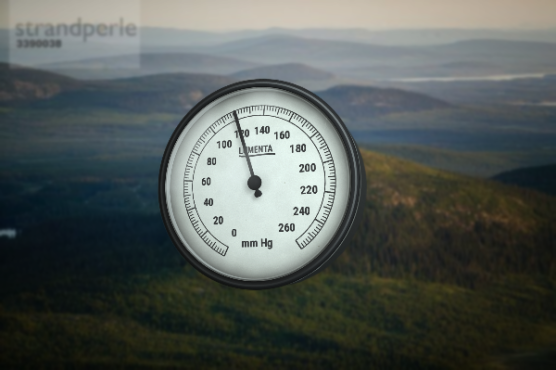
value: 120
